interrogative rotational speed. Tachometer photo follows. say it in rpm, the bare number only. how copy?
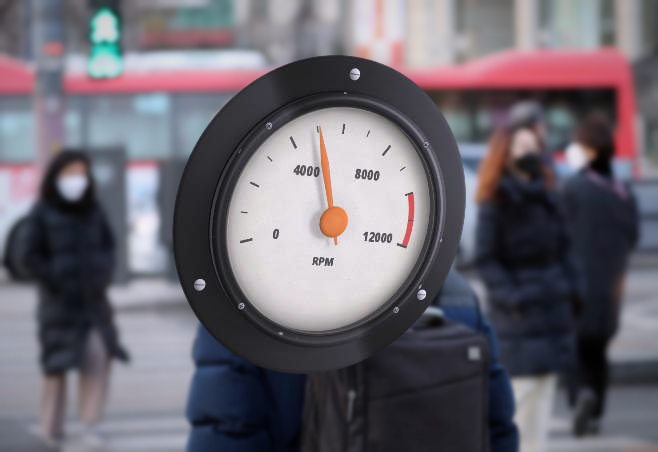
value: 5000
